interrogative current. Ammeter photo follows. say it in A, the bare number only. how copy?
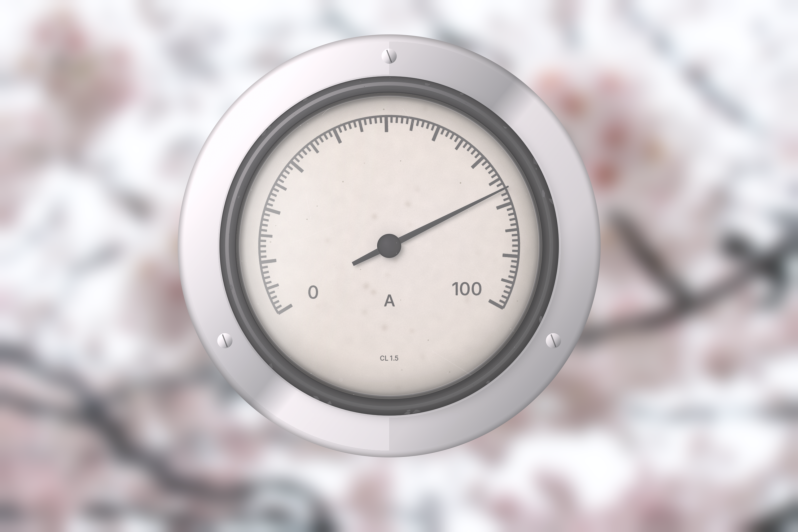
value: 77
